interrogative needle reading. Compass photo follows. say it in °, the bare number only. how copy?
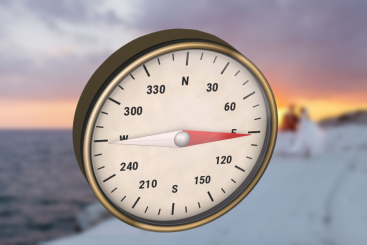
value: 90
